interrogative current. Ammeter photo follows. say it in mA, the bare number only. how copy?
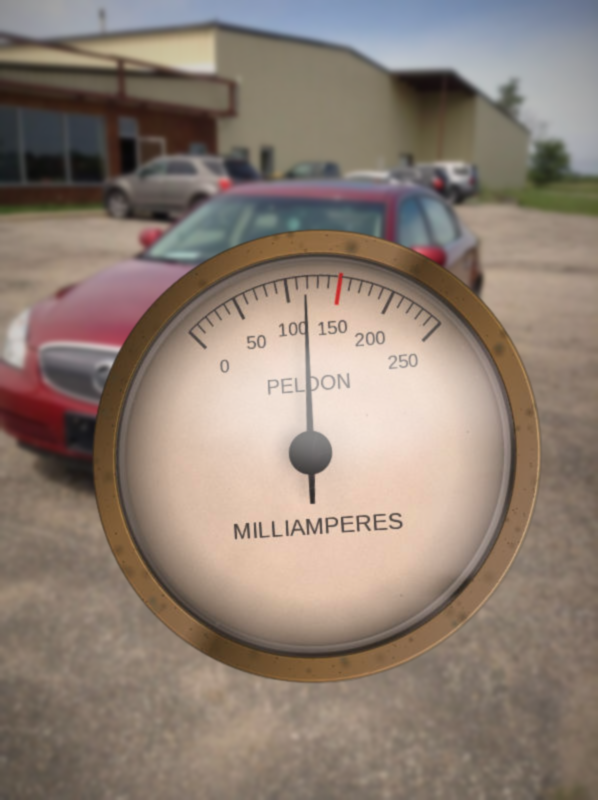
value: 120
